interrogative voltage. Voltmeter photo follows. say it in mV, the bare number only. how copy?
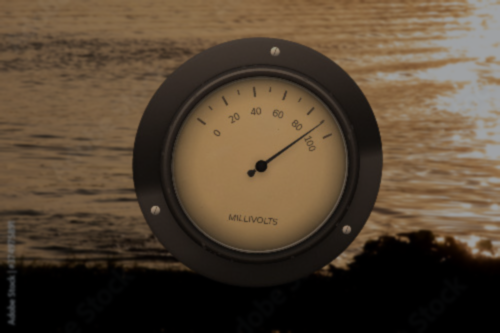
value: 90
